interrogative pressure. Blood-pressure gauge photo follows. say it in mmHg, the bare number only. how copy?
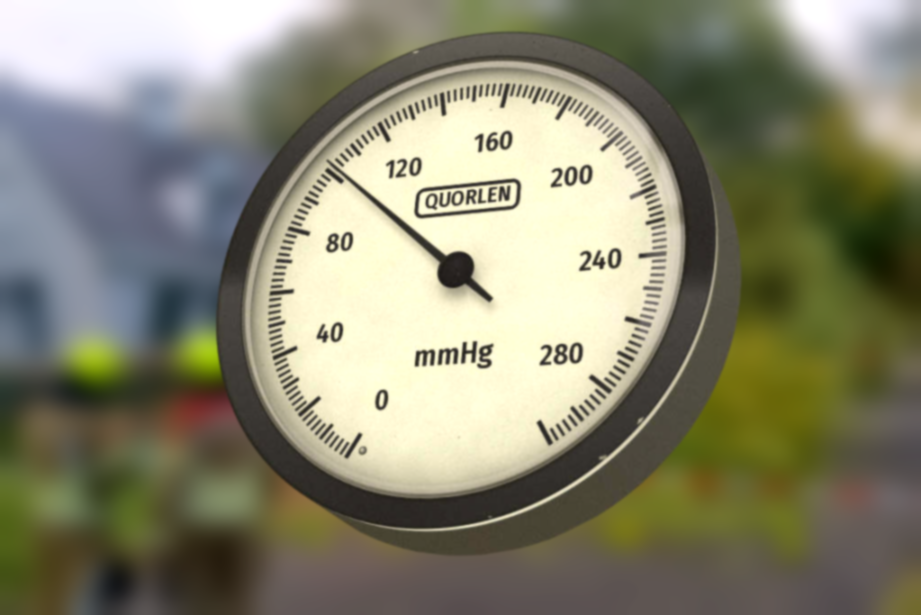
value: 102
